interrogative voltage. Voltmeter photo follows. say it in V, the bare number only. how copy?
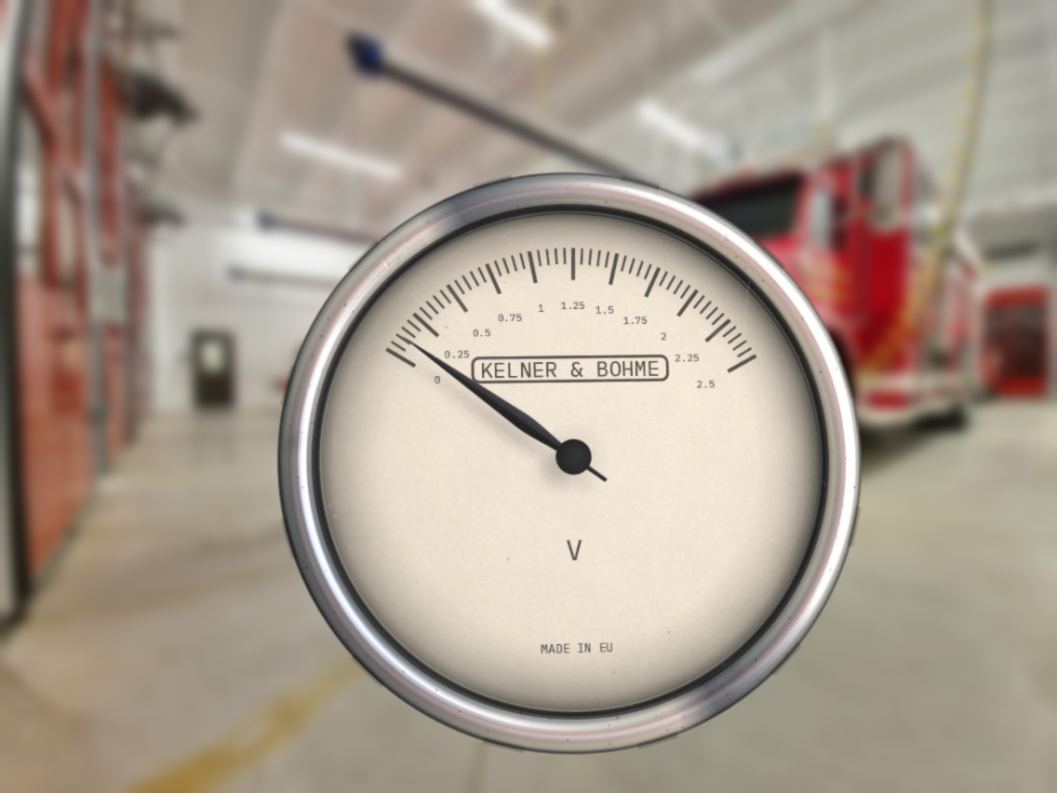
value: 0.1
